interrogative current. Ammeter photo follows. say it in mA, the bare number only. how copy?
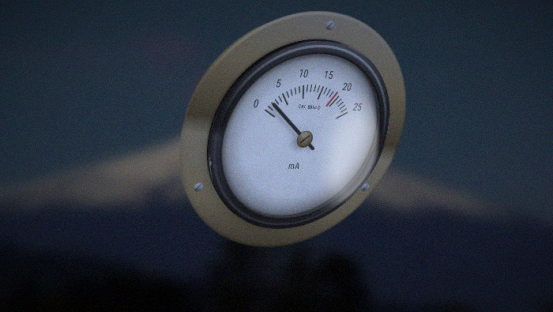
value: 2
